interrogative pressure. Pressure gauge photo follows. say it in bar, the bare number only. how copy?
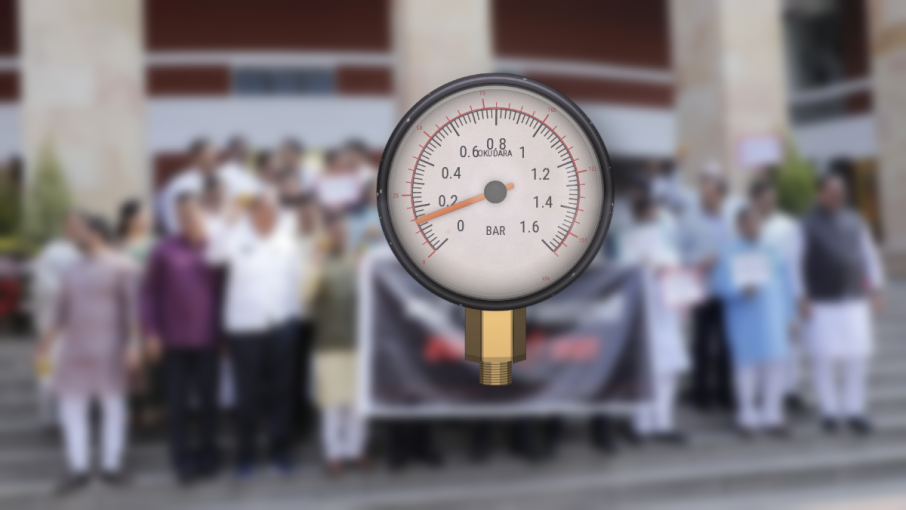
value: 0.14
